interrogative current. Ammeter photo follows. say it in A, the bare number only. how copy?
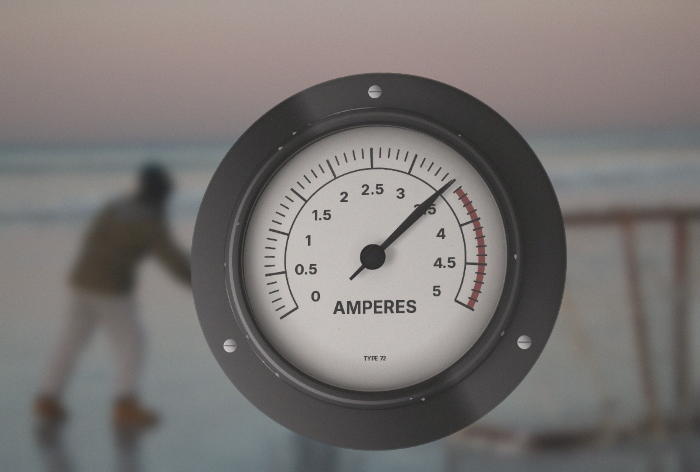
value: 3.5
